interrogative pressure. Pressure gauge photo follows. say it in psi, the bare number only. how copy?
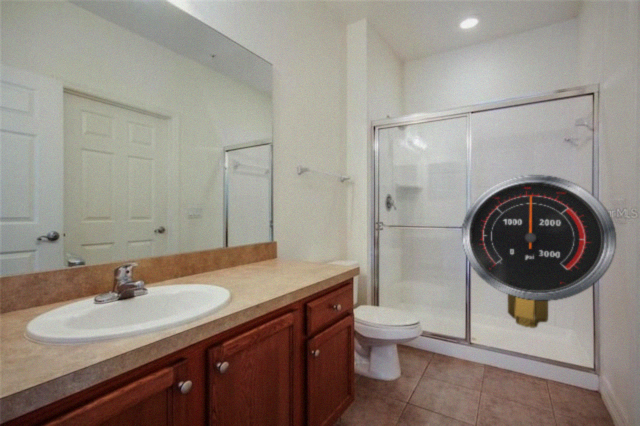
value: 1500
